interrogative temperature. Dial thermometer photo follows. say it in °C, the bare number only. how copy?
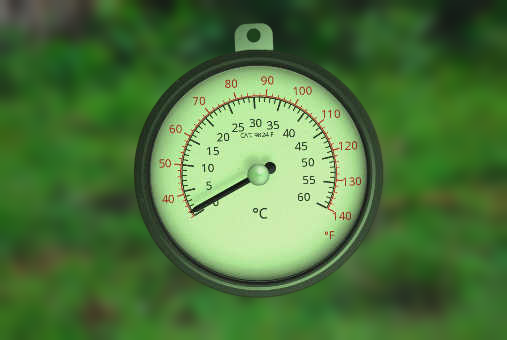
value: 1
